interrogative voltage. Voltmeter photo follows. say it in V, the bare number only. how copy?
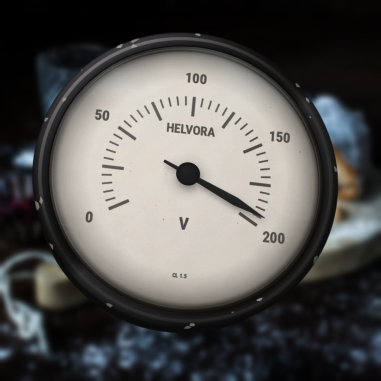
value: 195
